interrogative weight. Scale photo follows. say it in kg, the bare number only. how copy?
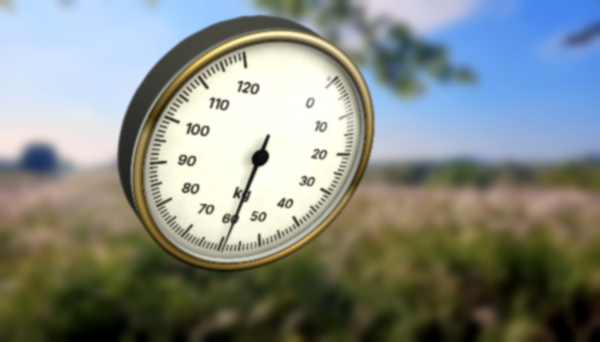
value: 60
